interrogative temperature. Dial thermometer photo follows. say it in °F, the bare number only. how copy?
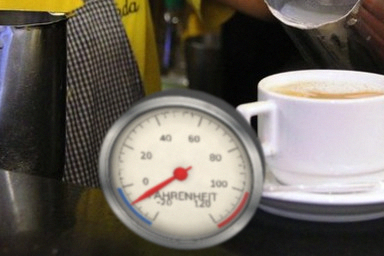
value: -8
